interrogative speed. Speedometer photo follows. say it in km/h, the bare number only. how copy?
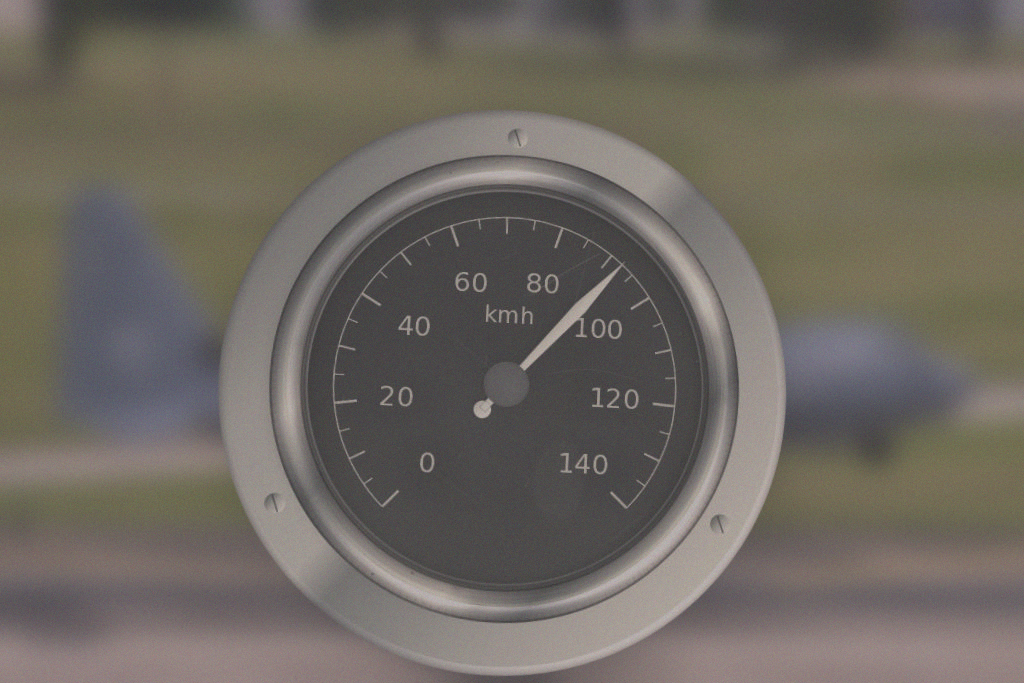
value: 92.5
